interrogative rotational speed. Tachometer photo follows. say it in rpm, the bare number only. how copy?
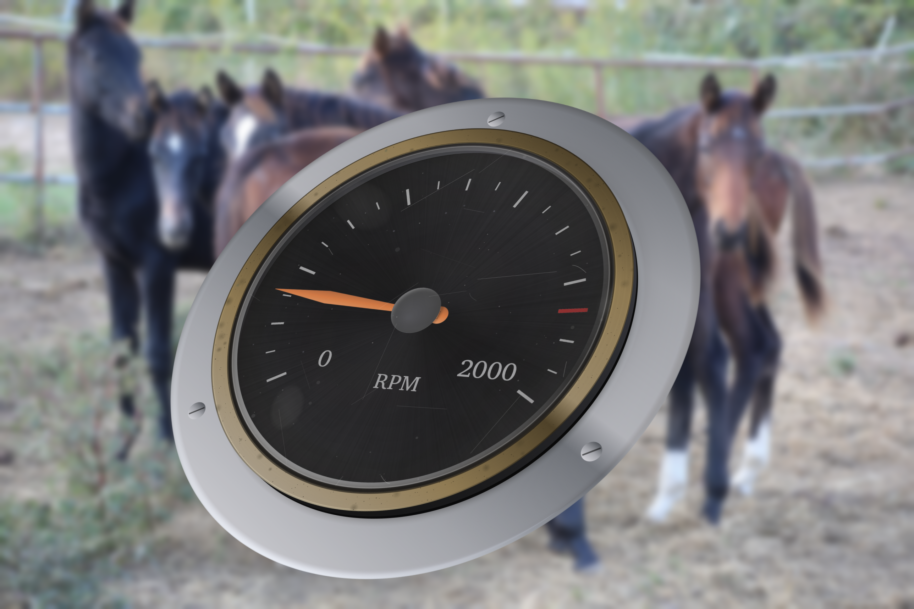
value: 300
